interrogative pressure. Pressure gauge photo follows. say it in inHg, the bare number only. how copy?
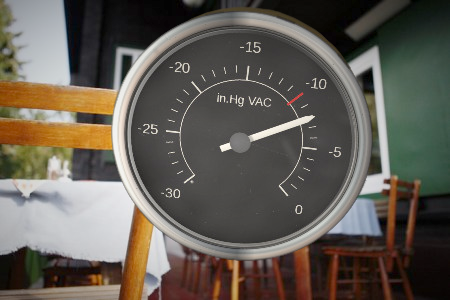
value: -8
